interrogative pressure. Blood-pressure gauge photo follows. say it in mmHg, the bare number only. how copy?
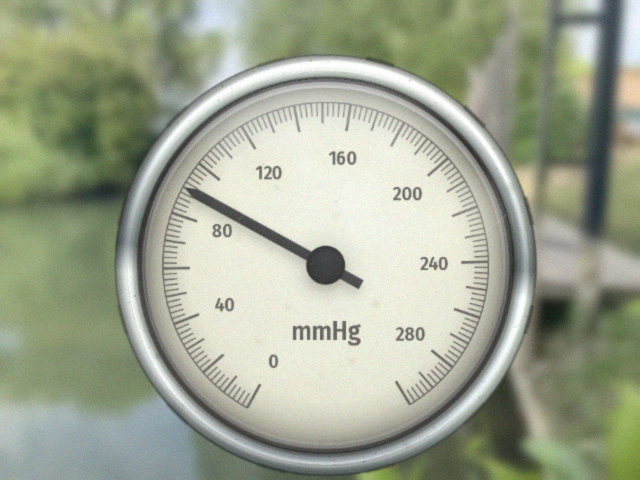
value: 90
